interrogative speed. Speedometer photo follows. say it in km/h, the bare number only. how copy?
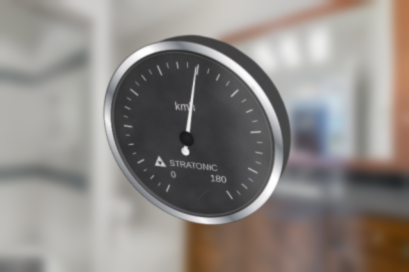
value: 100
